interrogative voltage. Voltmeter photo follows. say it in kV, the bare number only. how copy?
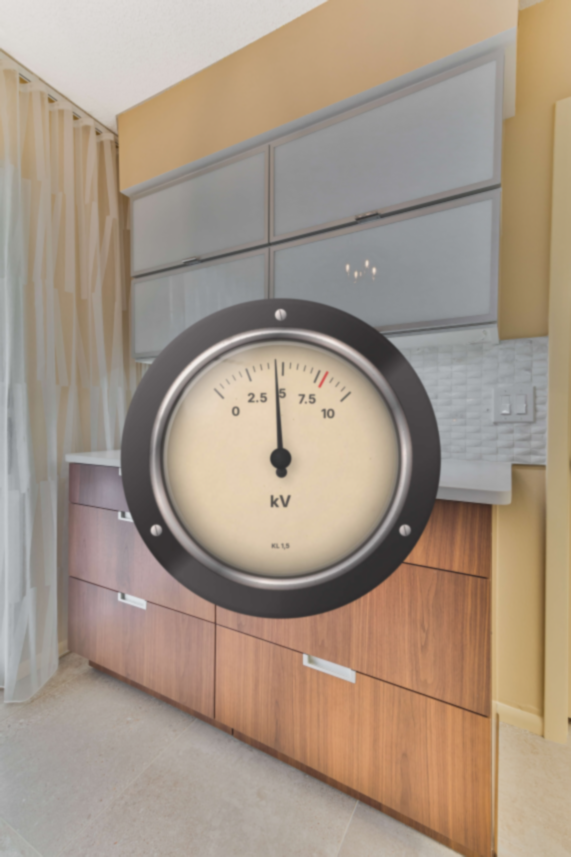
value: 4.5
